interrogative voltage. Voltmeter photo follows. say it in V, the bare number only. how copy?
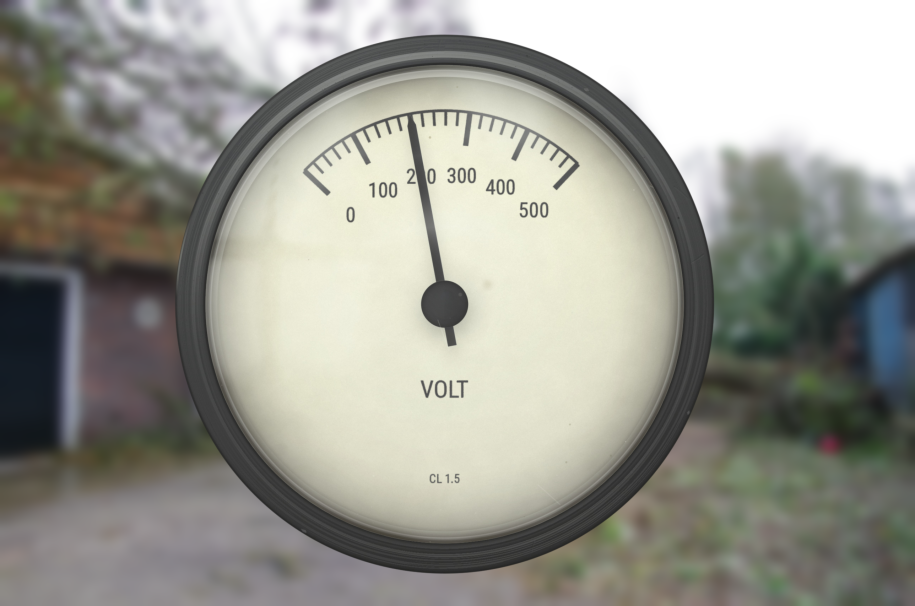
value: 200
